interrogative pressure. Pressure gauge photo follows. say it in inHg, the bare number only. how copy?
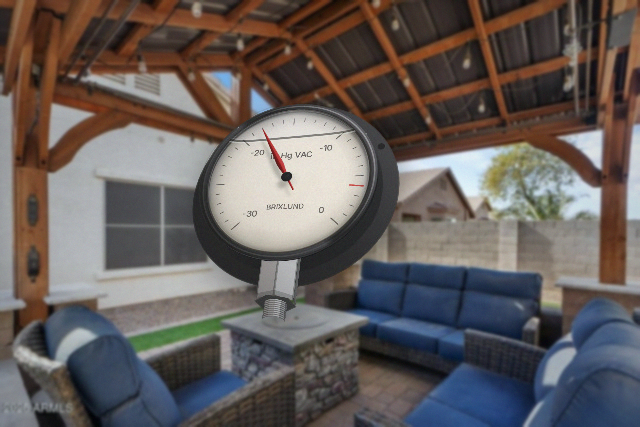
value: -18
